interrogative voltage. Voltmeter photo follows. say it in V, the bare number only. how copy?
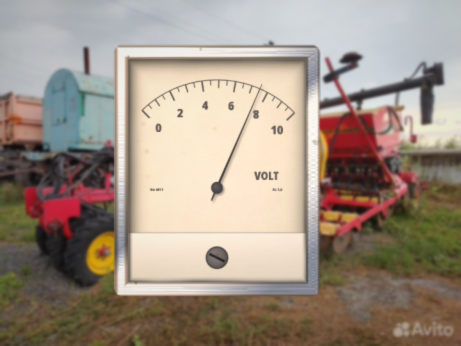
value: 7.5
